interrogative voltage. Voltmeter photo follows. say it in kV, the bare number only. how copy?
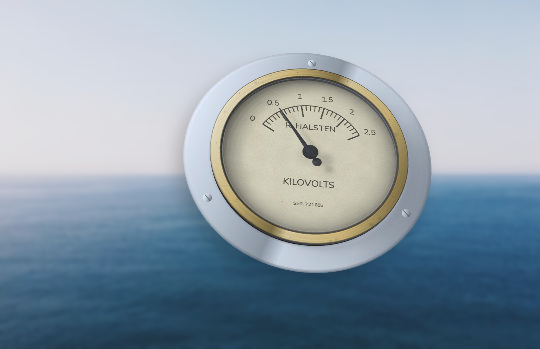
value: 0.5
